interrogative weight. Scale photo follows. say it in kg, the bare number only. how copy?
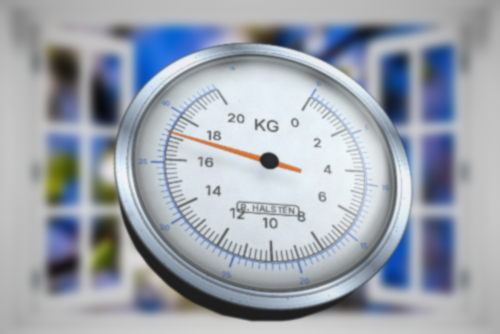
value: 17
